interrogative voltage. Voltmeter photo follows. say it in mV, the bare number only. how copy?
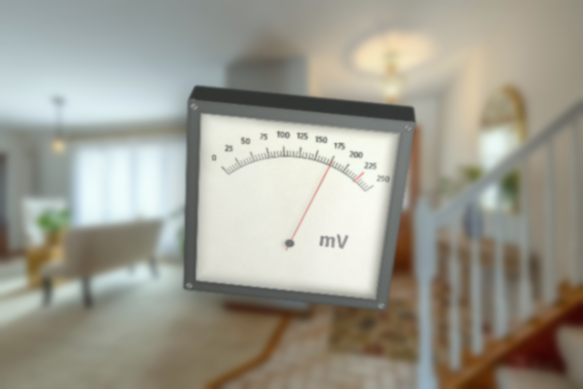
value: 175
